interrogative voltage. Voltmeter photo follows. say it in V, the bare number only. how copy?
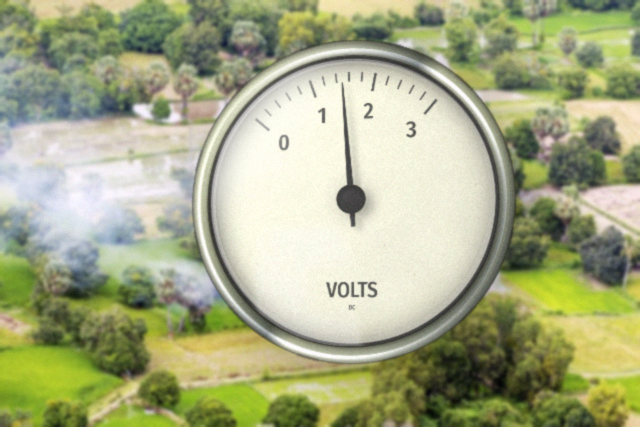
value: 1.5
